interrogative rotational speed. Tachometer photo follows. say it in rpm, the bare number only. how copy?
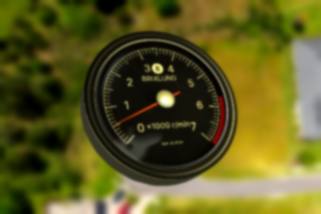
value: 500
